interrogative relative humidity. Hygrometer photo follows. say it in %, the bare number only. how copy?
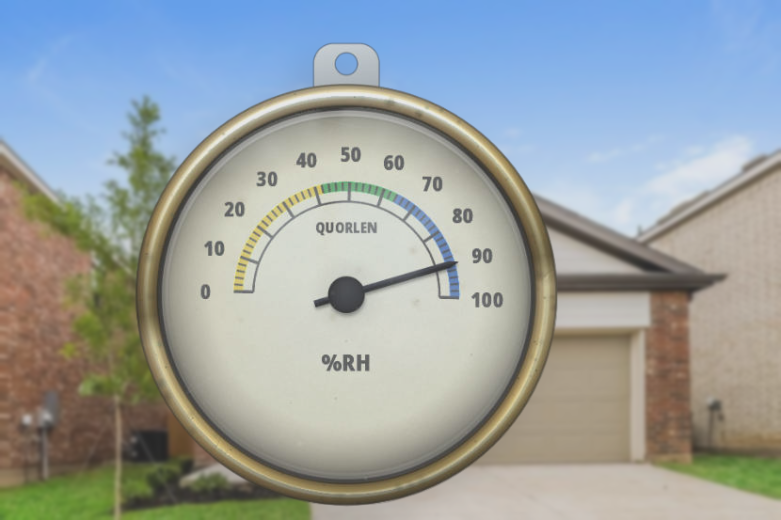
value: 90
